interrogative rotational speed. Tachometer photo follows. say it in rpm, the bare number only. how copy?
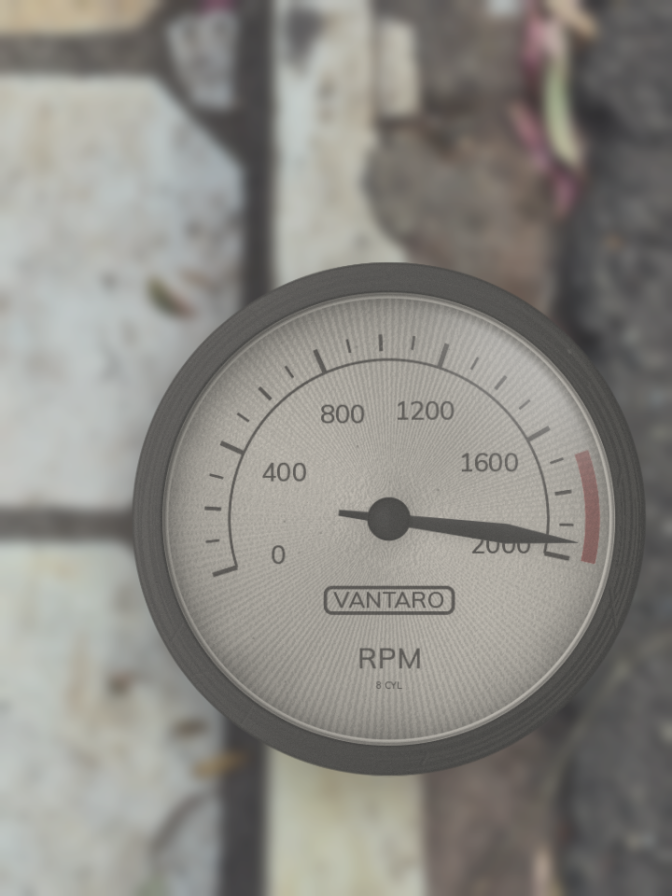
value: 1950
